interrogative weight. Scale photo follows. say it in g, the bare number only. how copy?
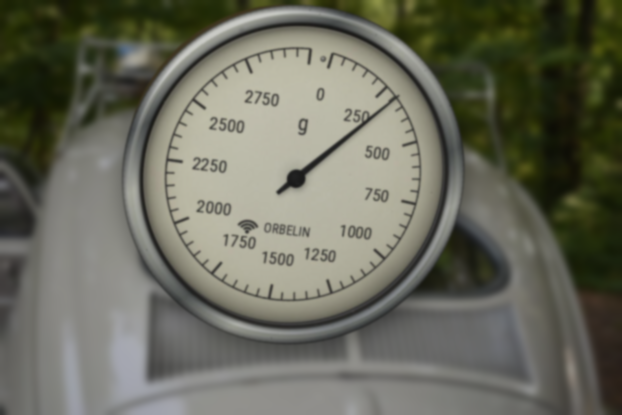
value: 300
